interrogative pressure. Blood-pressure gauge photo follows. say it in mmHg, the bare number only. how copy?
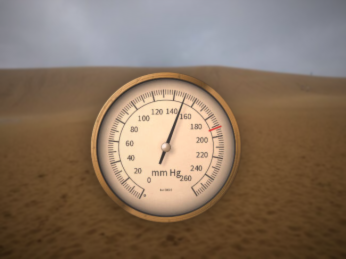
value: 150
